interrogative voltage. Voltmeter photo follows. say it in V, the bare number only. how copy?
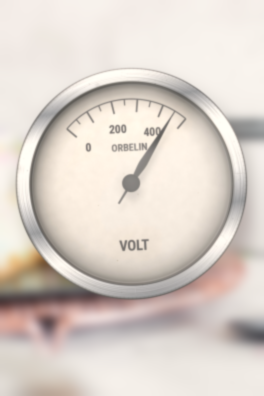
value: 450
